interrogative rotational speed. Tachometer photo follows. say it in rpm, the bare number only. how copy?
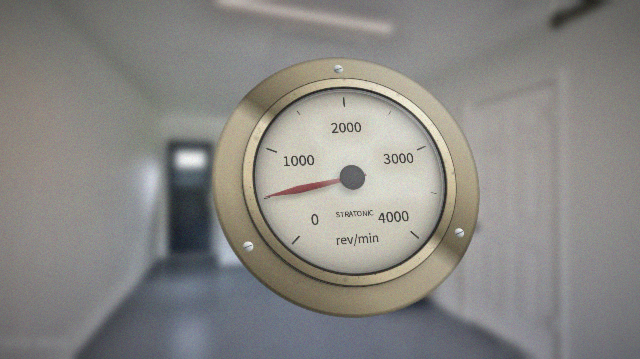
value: 500
